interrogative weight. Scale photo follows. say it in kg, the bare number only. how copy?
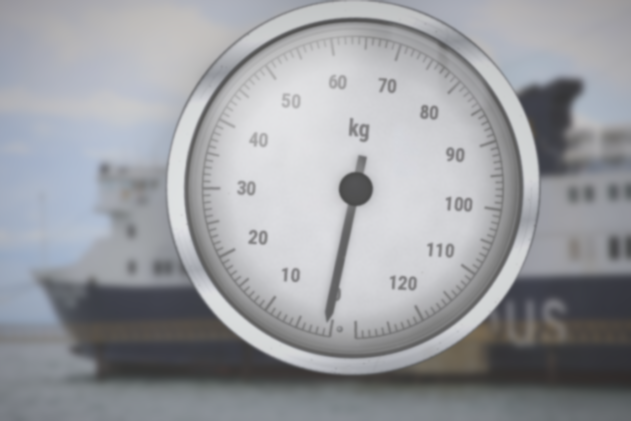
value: 1
